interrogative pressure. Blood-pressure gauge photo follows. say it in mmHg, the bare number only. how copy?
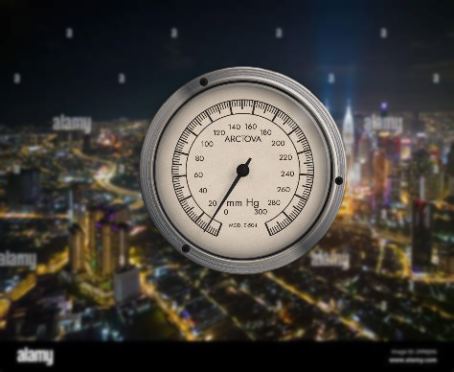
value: 10
